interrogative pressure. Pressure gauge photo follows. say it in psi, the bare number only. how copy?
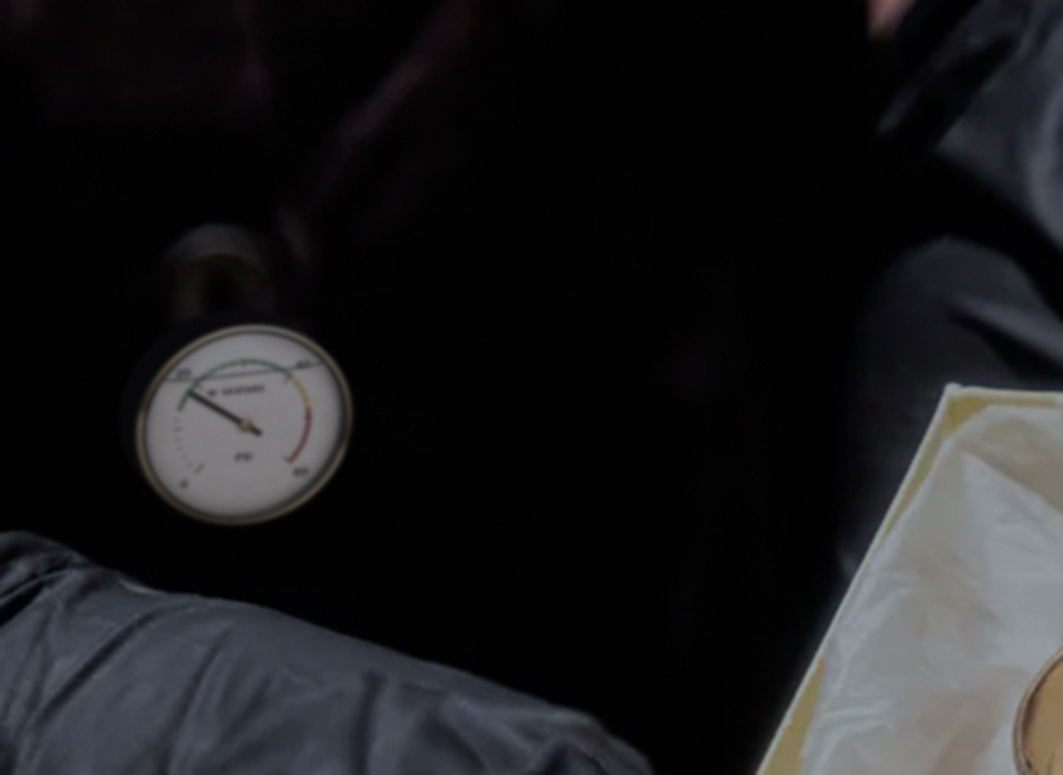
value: 18
